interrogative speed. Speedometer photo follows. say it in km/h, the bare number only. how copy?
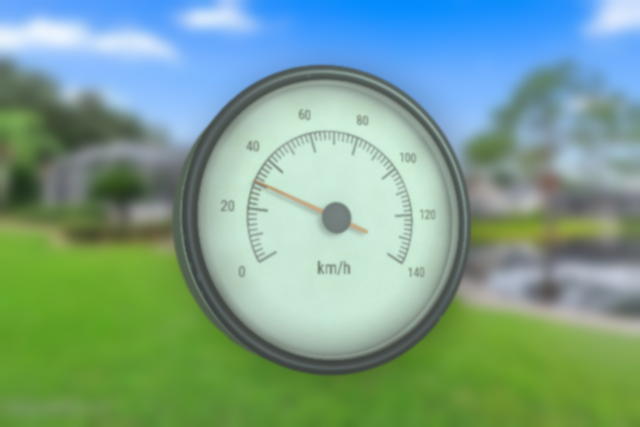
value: 30
